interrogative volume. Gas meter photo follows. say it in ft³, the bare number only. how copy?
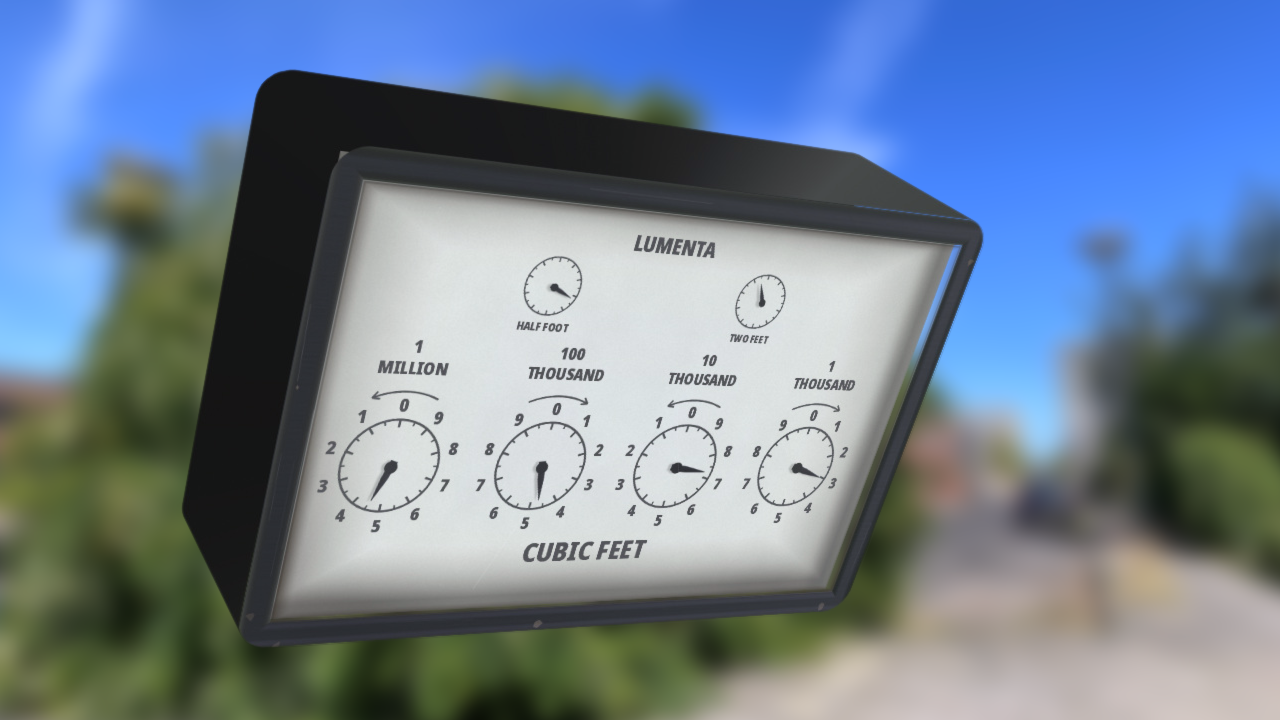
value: 447300
